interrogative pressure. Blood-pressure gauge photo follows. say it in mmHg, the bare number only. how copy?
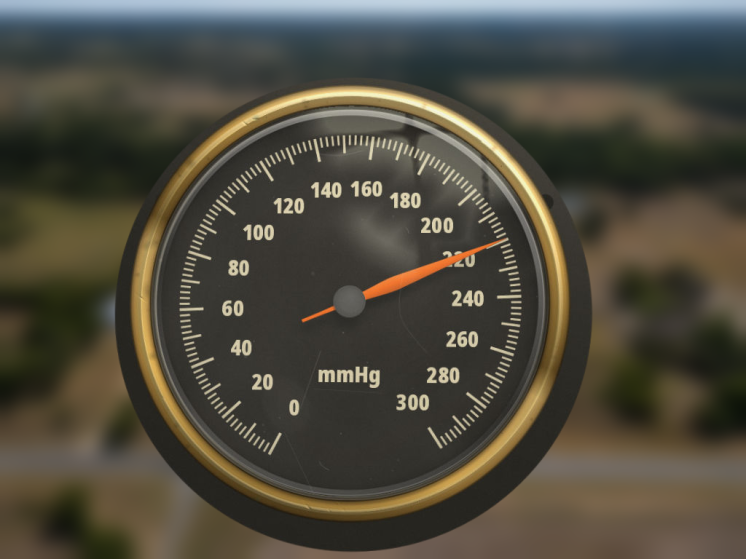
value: 220
